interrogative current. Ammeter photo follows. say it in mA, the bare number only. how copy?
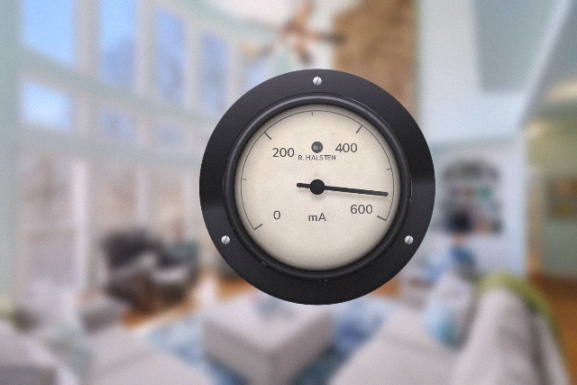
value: 550
